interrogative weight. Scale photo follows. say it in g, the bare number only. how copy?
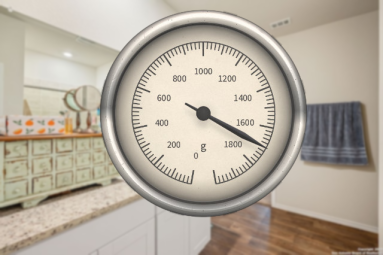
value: 1700
